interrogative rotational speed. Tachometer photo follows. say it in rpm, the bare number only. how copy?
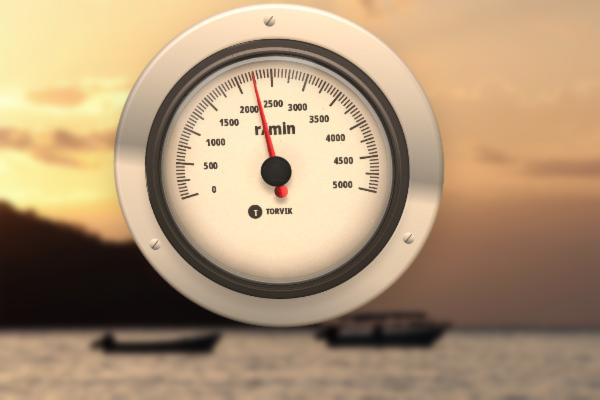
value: 2250
